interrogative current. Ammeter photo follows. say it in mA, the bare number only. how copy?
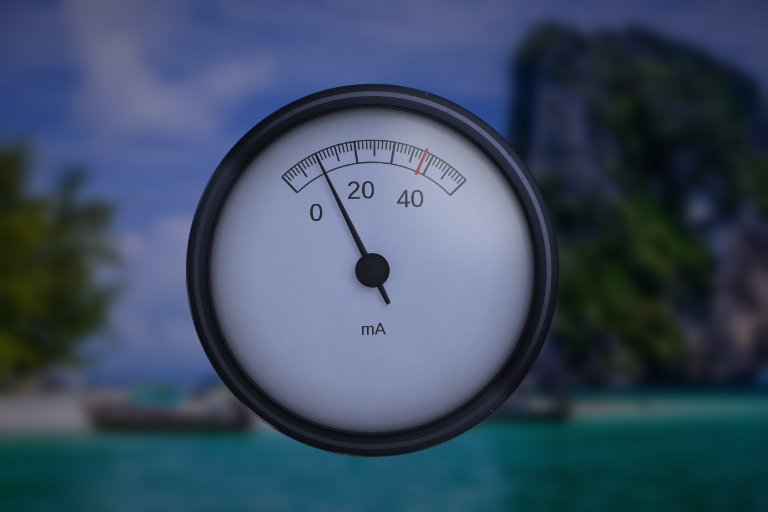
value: 10
